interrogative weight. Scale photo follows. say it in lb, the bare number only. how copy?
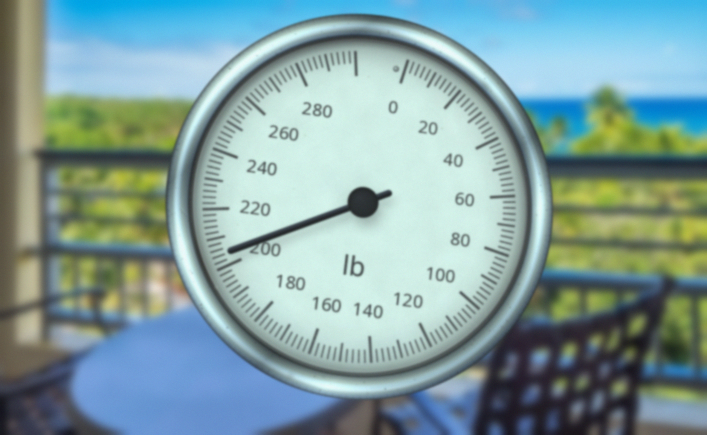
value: 204
